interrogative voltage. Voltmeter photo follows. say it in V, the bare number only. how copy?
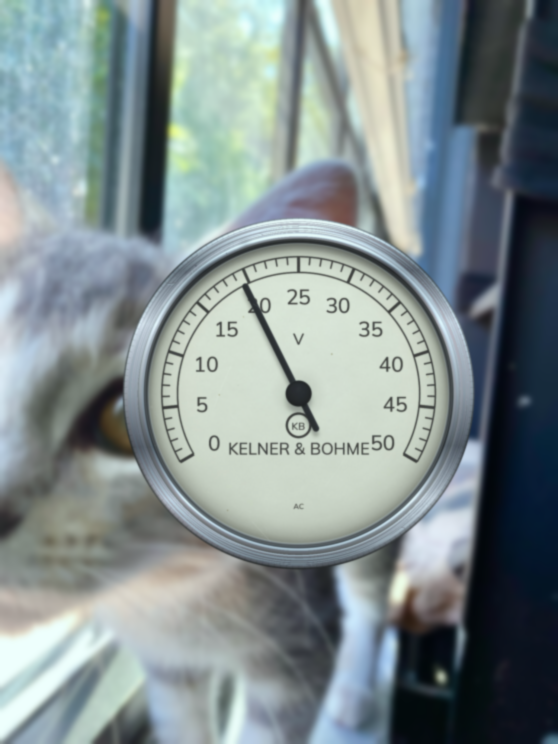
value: 19.5
